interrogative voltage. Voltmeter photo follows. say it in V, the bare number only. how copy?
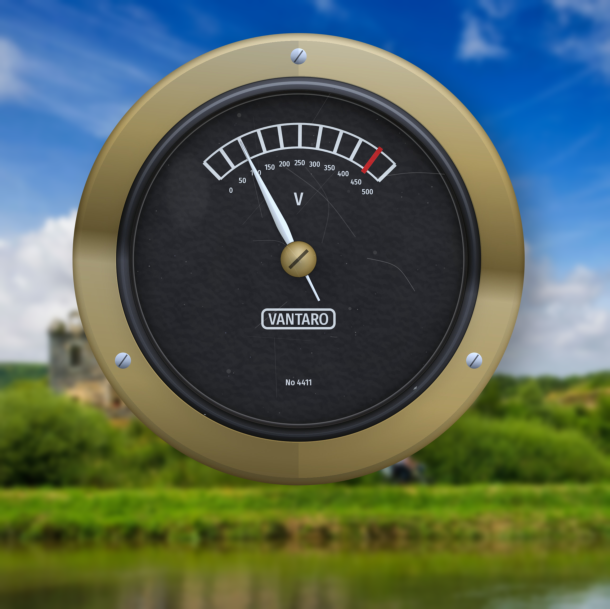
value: 100
